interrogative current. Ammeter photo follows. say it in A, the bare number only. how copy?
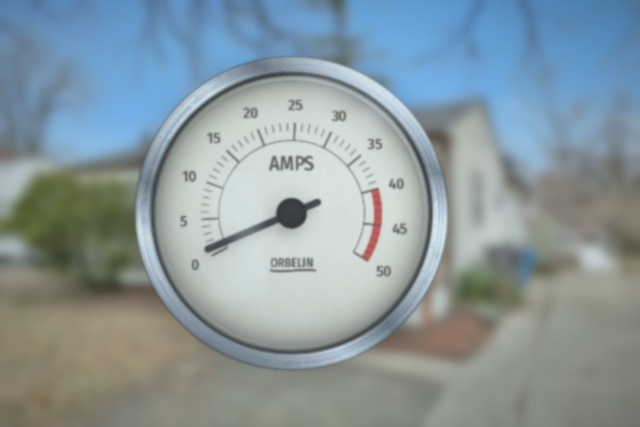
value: 1
